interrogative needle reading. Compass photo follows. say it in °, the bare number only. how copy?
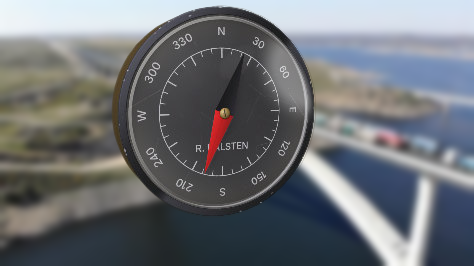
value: 200
